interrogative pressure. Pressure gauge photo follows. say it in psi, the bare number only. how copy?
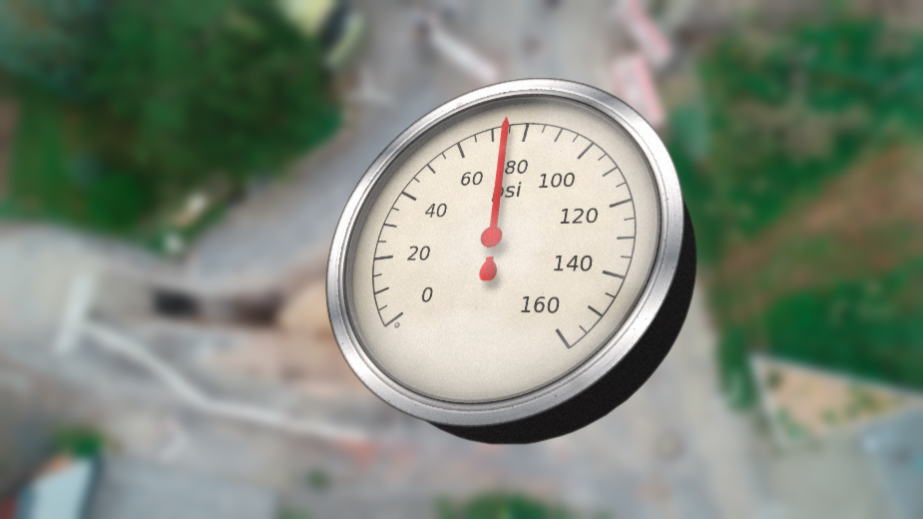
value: 75
